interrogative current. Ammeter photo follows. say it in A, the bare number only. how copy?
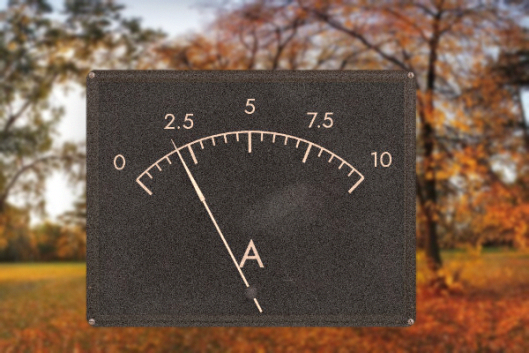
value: 2
